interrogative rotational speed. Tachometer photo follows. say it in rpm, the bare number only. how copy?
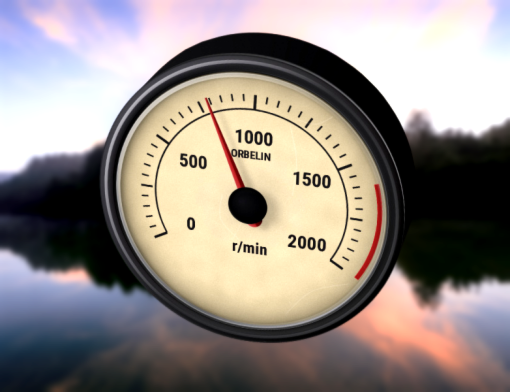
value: 800
